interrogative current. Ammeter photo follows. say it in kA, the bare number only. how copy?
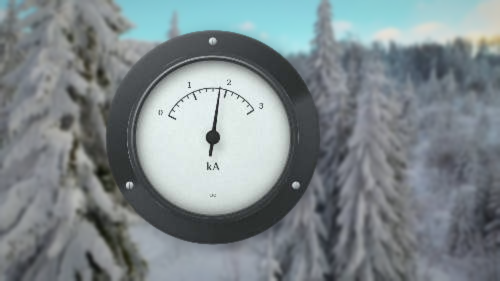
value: 1.8
